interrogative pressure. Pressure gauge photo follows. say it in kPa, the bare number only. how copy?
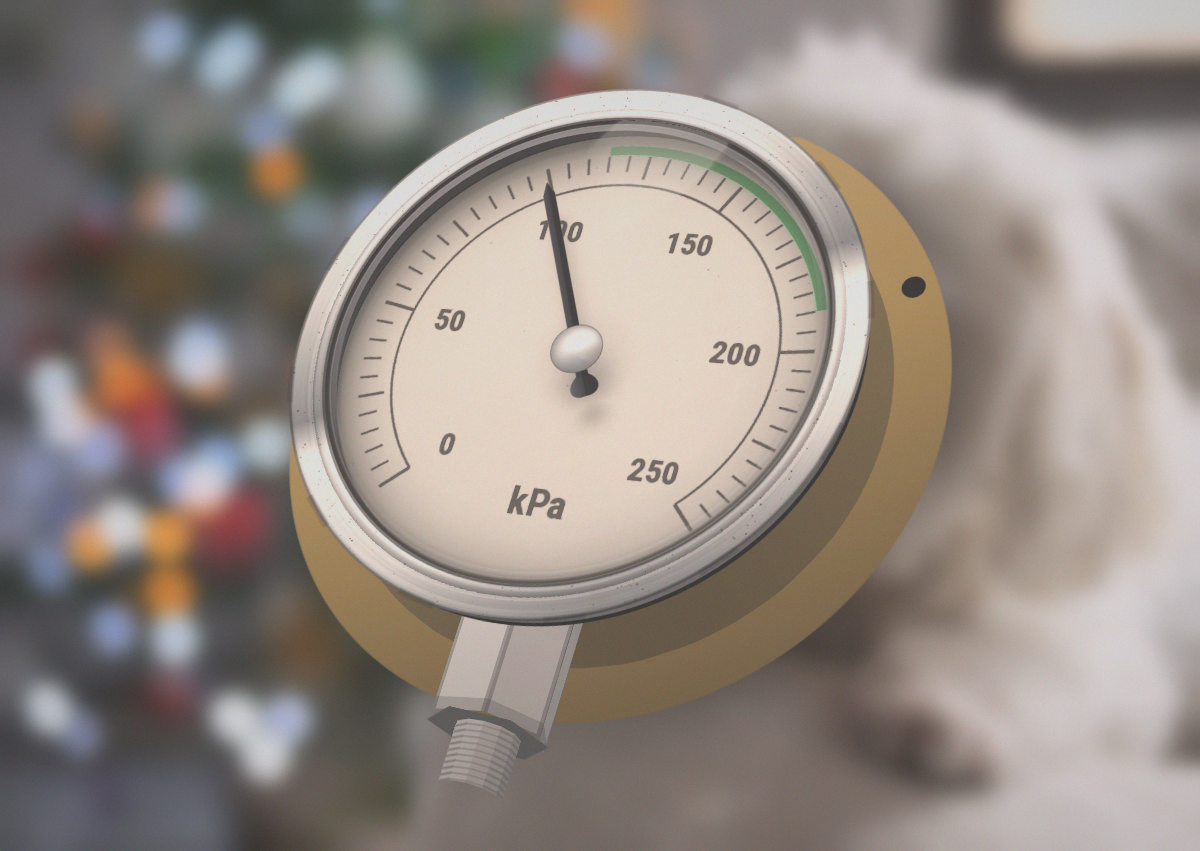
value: 100
